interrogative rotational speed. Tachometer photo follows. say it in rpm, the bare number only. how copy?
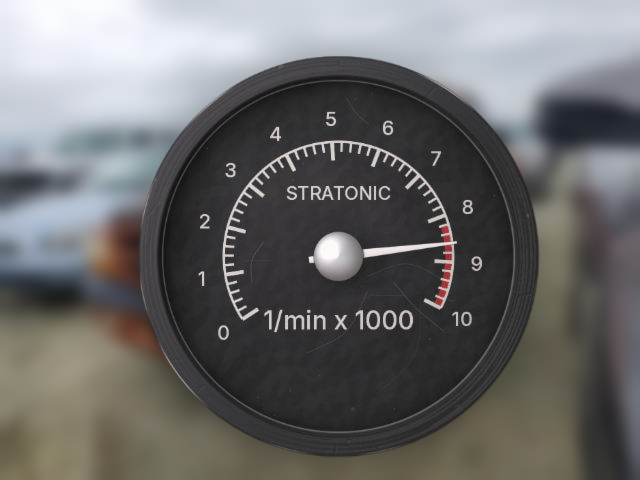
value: 8600
